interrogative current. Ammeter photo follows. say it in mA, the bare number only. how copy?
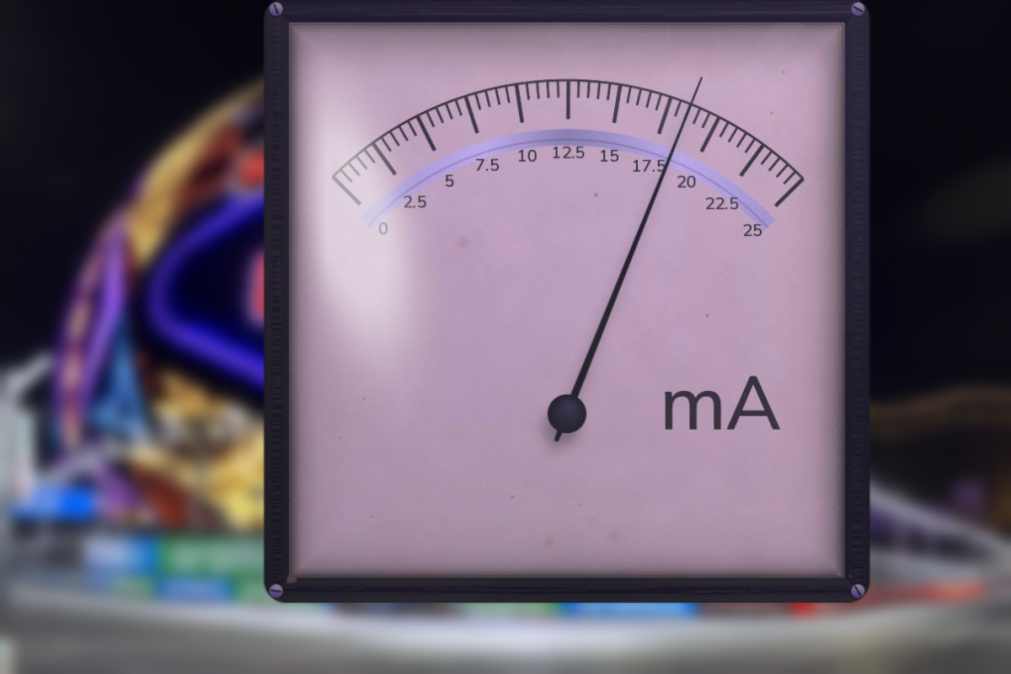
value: 18.5
